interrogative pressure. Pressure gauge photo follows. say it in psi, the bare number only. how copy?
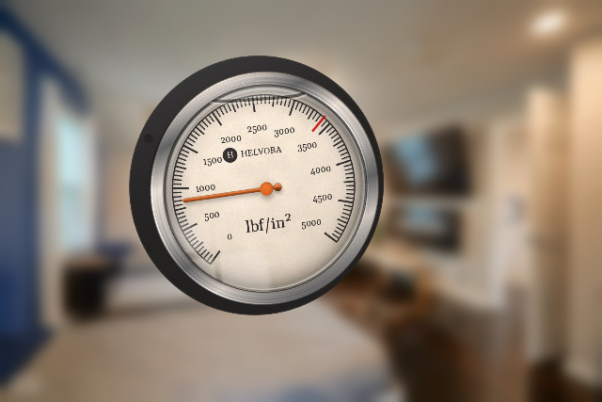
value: 850
